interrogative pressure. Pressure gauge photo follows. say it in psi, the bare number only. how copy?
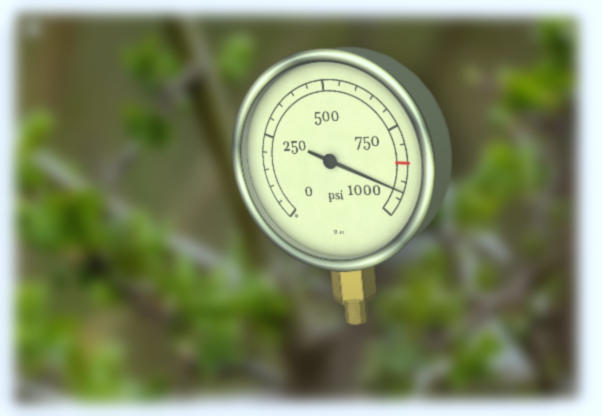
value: 925
